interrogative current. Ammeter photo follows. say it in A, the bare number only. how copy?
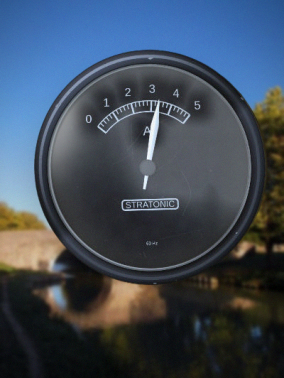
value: 3.4
